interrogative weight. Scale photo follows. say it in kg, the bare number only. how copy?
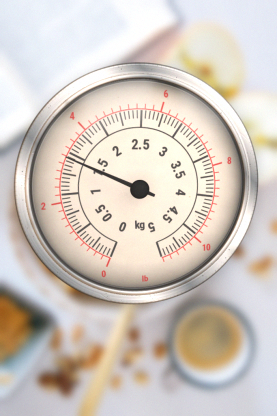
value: 1.45
